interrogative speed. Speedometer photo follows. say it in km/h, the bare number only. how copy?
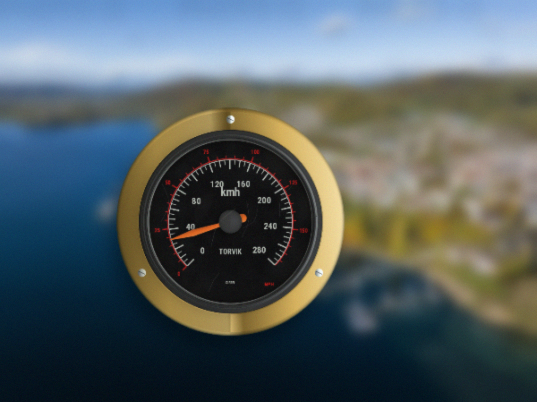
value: 30
